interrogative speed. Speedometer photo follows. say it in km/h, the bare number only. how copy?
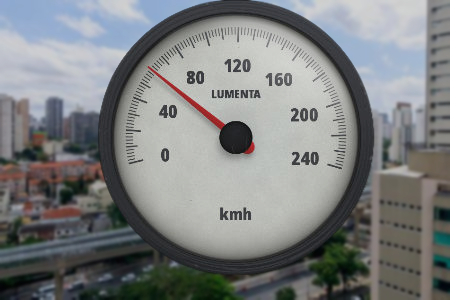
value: 60
